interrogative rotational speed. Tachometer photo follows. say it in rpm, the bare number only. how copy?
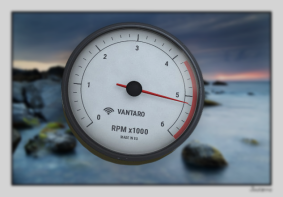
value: 5200
